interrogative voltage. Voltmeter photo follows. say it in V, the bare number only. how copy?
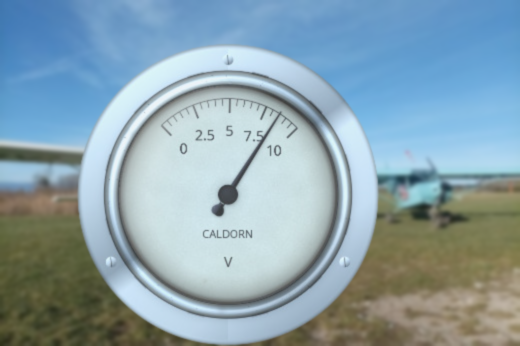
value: 8.5
